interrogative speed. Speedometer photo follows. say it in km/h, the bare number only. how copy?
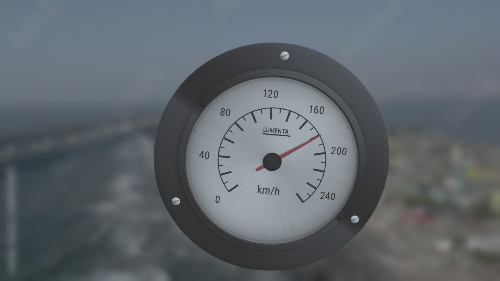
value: 180
